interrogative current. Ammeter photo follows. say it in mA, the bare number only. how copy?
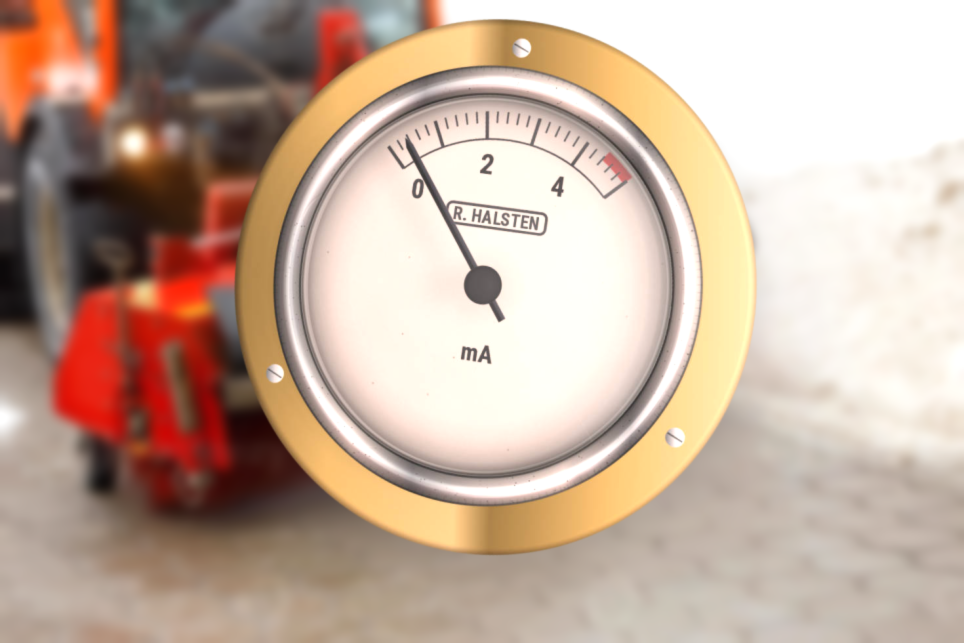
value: 0.4
